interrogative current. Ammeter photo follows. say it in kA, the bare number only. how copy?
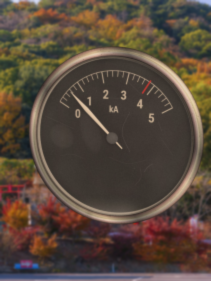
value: 0.6
